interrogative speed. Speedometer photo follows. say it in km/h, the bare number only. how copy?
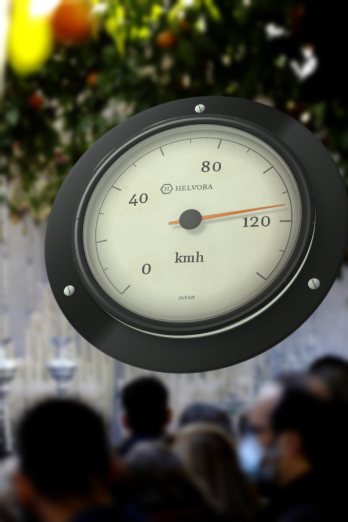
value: 115
